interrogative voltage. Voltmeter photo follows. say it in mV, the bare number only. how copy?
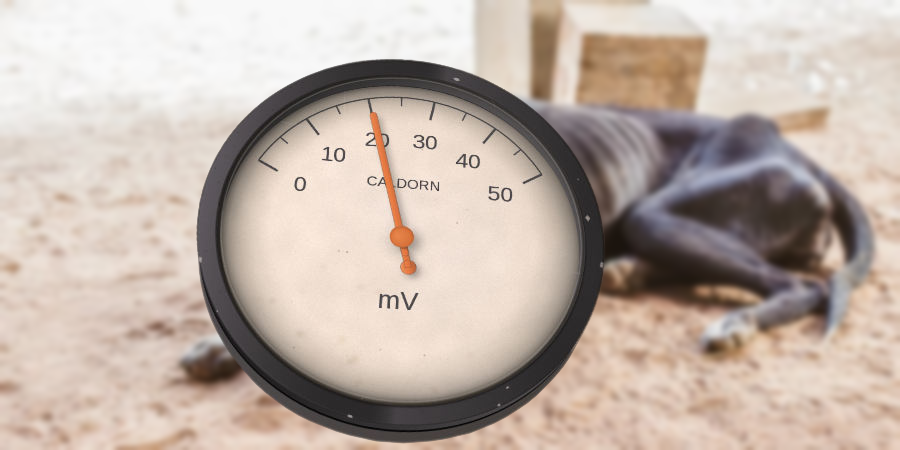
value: 20
